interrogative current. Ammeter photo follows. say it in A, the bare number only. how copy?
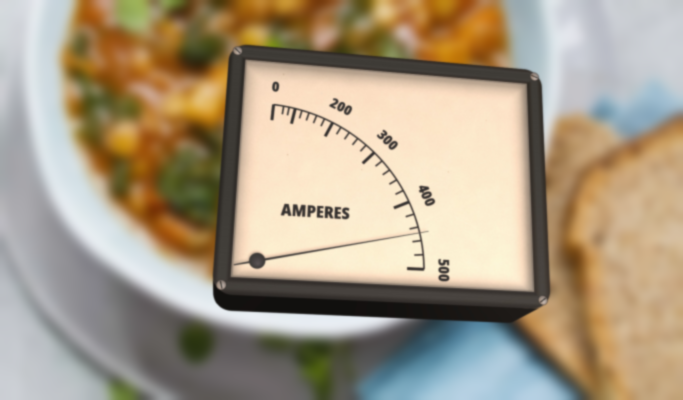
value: 450
